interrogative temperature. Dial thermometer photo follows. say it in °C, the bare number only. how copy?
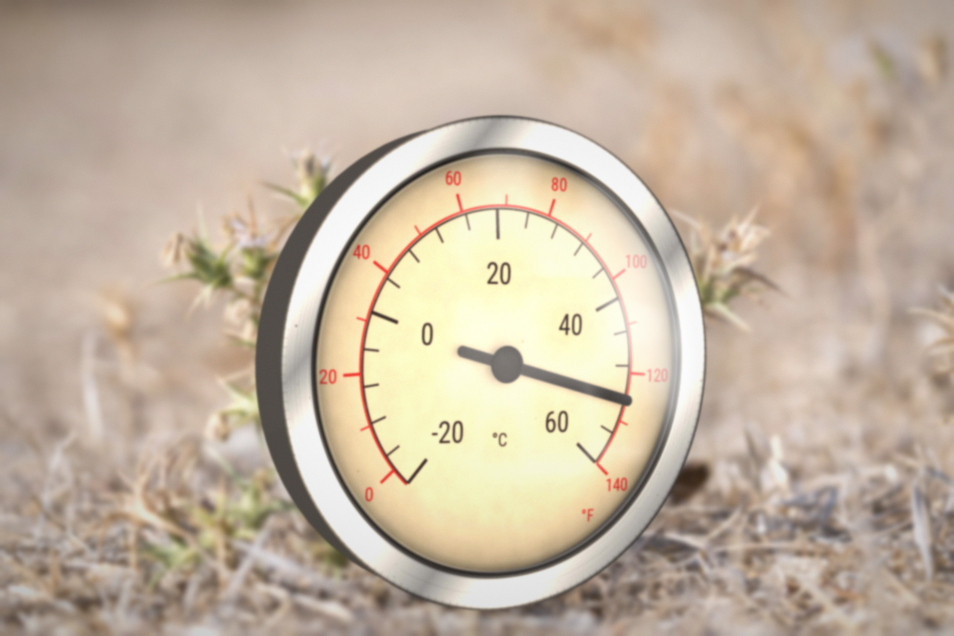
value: 52
